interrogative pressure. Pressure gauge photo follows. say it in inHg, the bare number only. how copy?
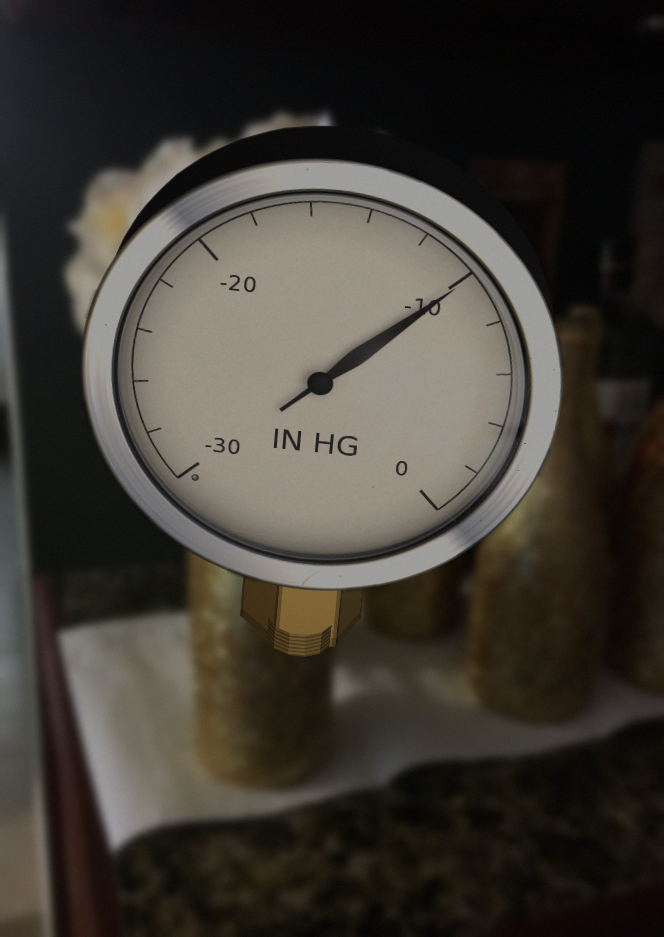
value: -10
